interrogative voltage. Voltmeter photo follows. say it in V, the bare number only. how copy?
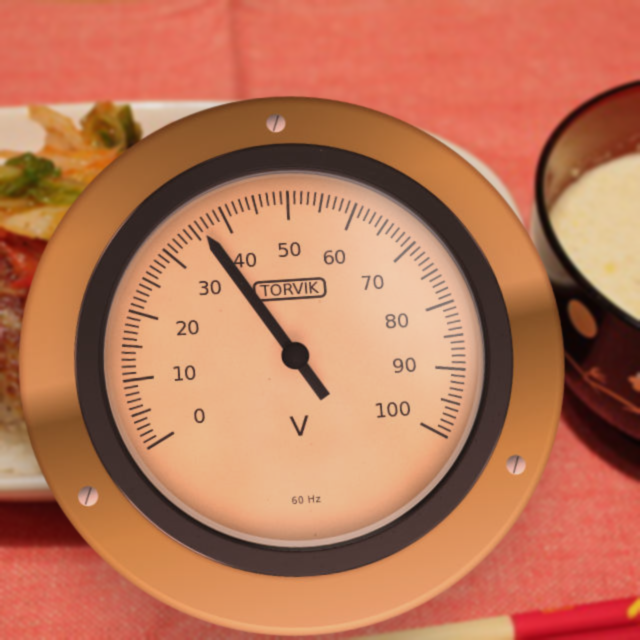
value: 36
